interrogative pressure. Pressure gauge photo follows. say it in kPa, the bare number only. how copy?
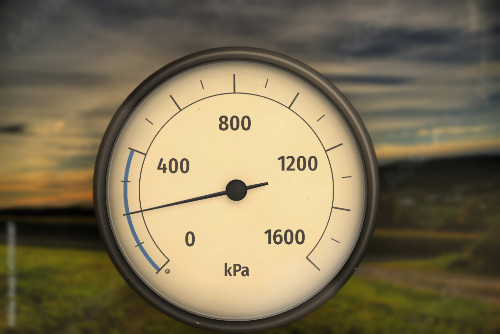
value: 200
